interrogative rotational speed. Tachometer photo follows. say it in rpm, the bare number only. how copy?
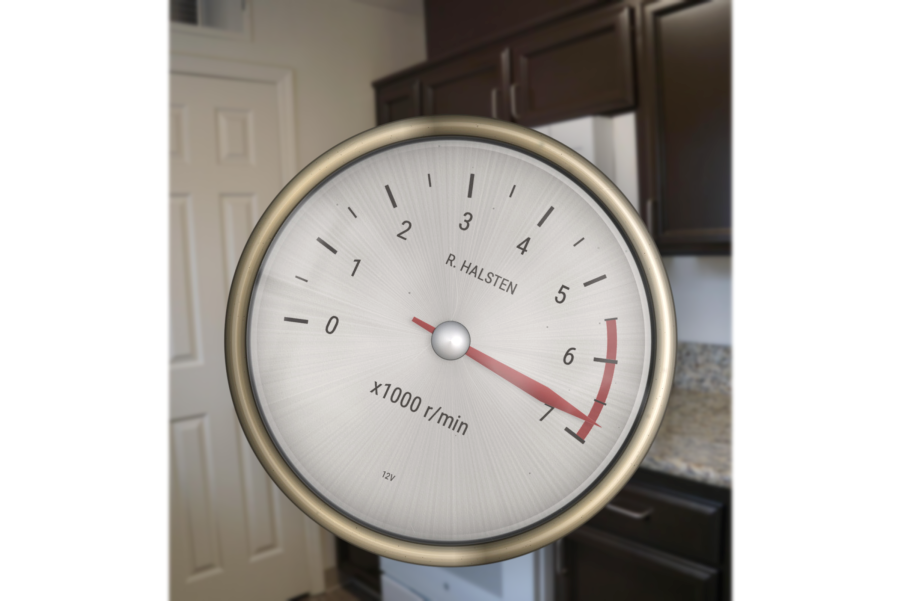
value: 6750
